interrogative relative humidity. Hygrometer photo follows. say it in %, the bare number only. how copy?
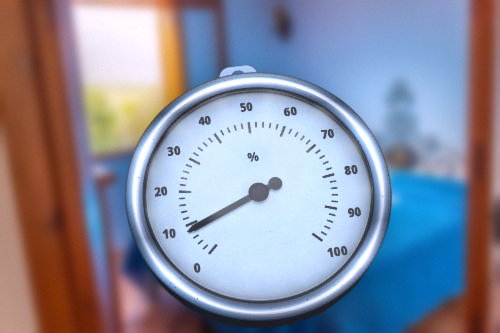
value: 8
